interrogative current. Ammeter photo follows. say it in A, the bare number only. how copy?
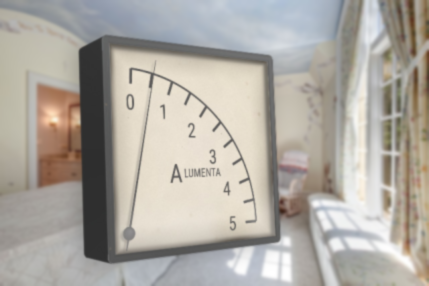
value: 0.5
